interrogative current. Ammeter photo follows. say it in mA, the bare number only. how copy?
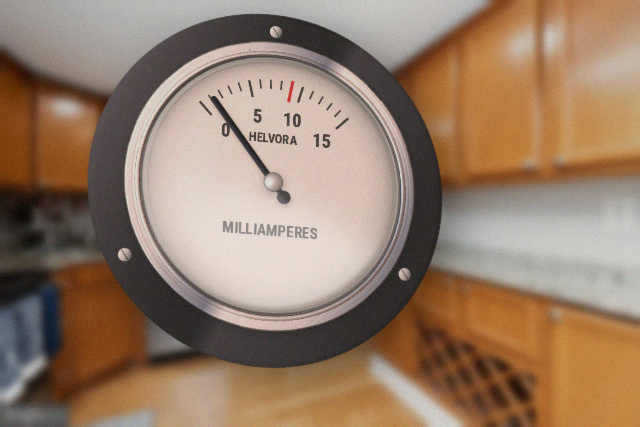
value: 1
